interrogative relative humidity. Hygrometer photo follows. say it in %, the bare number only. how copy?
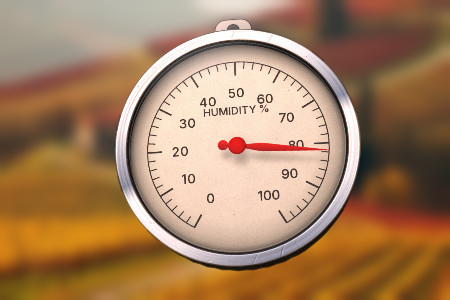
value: 82
